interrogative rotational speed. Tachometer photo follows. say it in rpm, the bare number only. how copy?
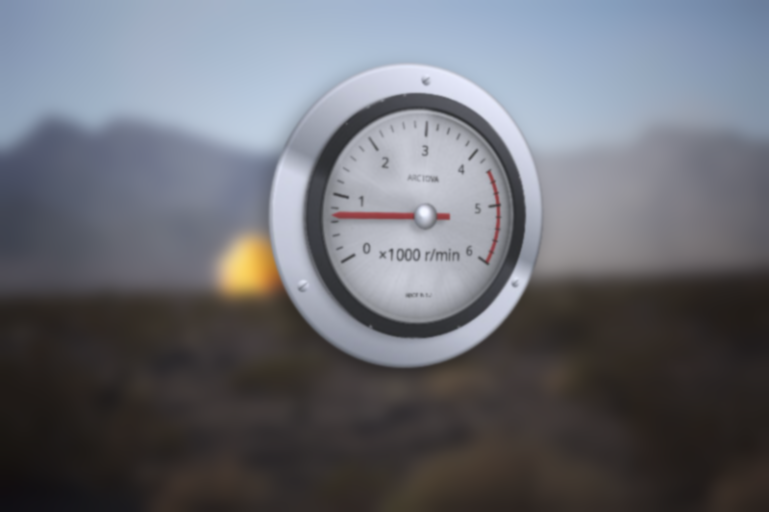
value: 700
